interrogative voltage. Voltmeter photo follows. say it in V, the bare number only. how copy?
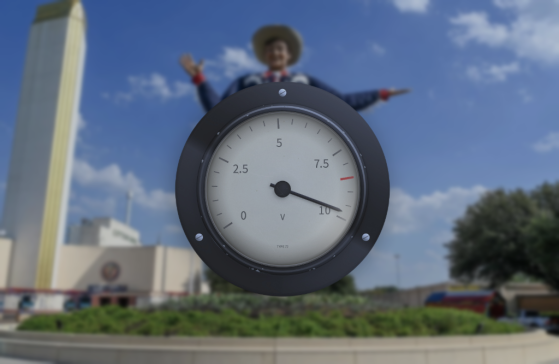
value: 9.75
